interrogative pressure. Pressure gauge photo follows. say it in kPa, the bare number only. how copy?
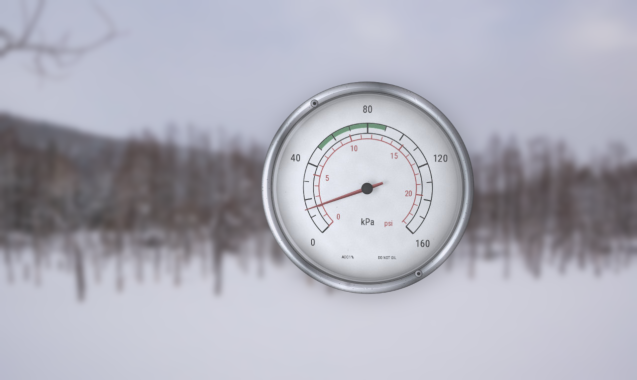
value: 15
